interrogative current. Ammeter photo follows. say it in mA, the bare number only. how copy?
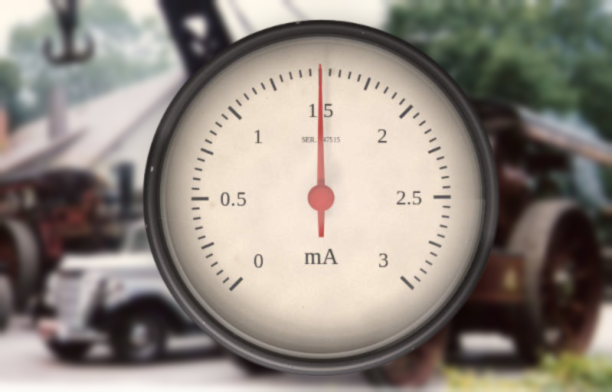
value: 1.5
